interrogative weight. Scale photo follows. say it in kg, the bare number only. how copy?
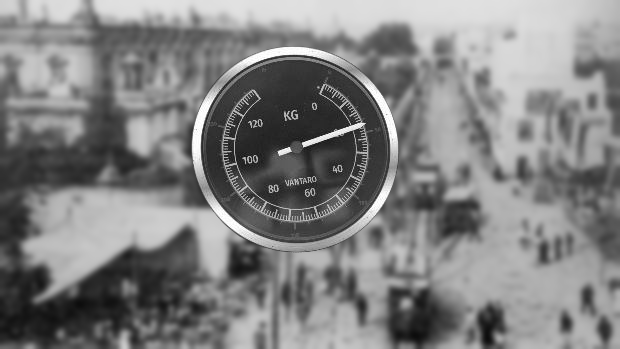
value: 20
